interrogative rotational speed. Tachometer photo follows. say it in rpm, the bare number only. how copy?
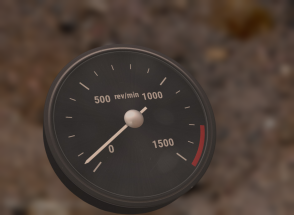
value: 50
